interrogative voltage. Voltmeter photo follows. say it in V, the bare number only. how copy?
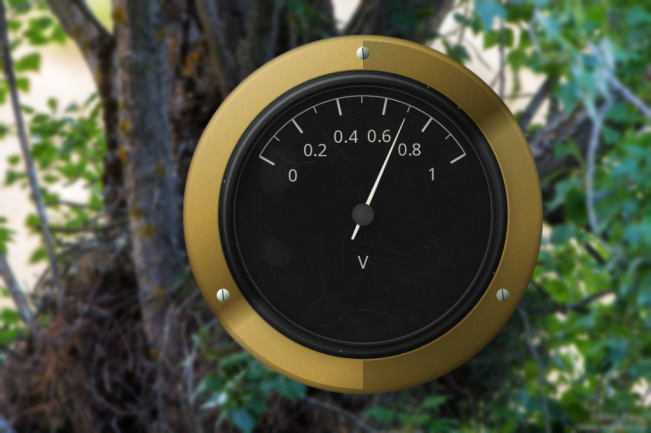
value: 0.7
